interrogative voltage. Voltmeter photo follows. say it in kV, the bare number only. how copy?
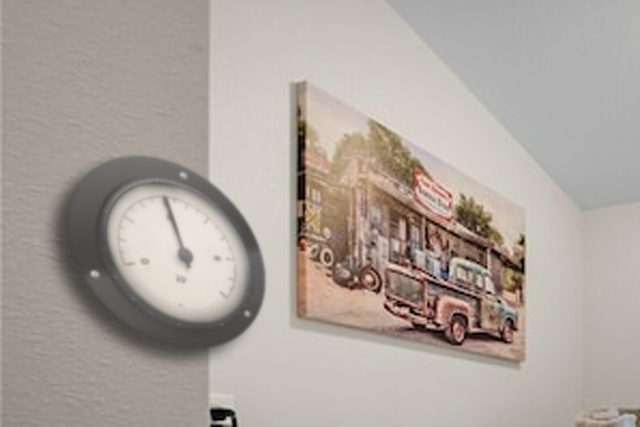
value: 4
